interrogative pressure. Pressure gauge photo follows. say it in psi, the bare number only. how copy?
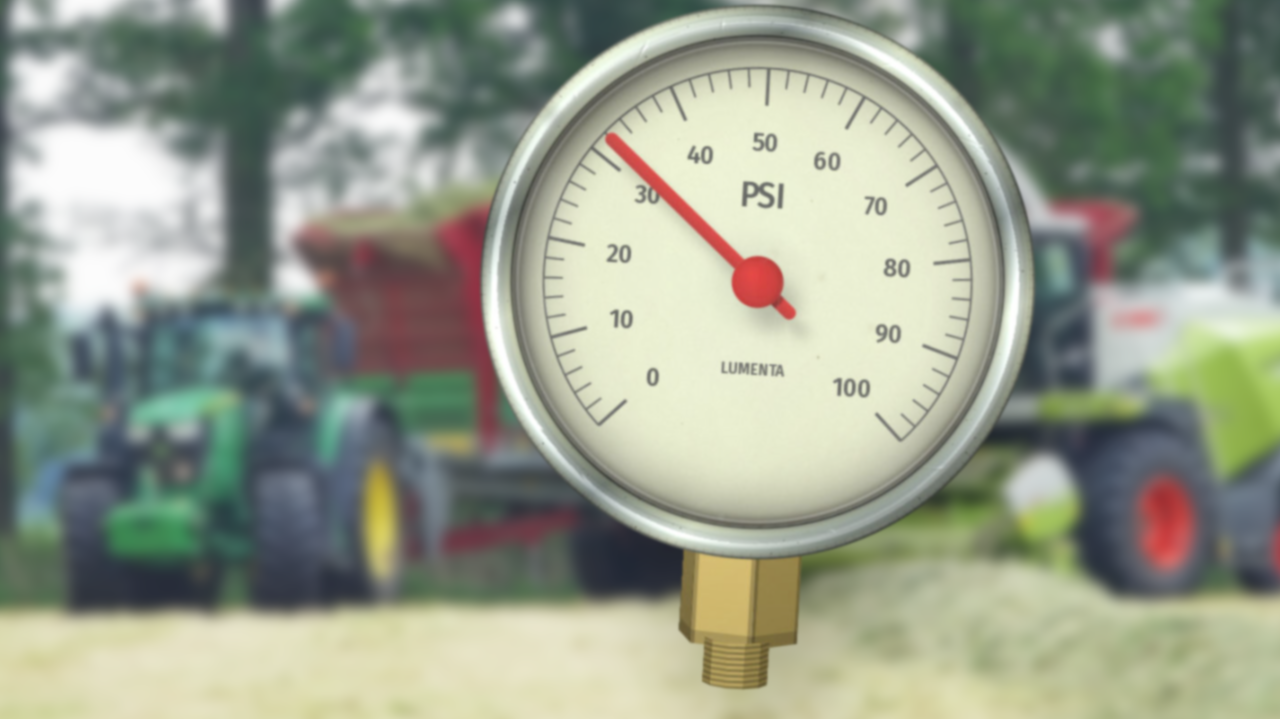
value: 32
